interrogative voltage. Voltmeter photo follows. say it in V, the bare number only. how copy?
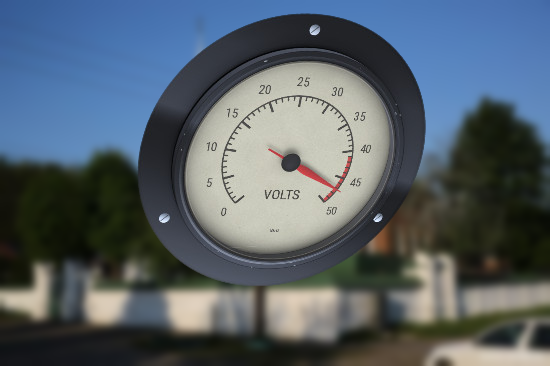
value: 47
